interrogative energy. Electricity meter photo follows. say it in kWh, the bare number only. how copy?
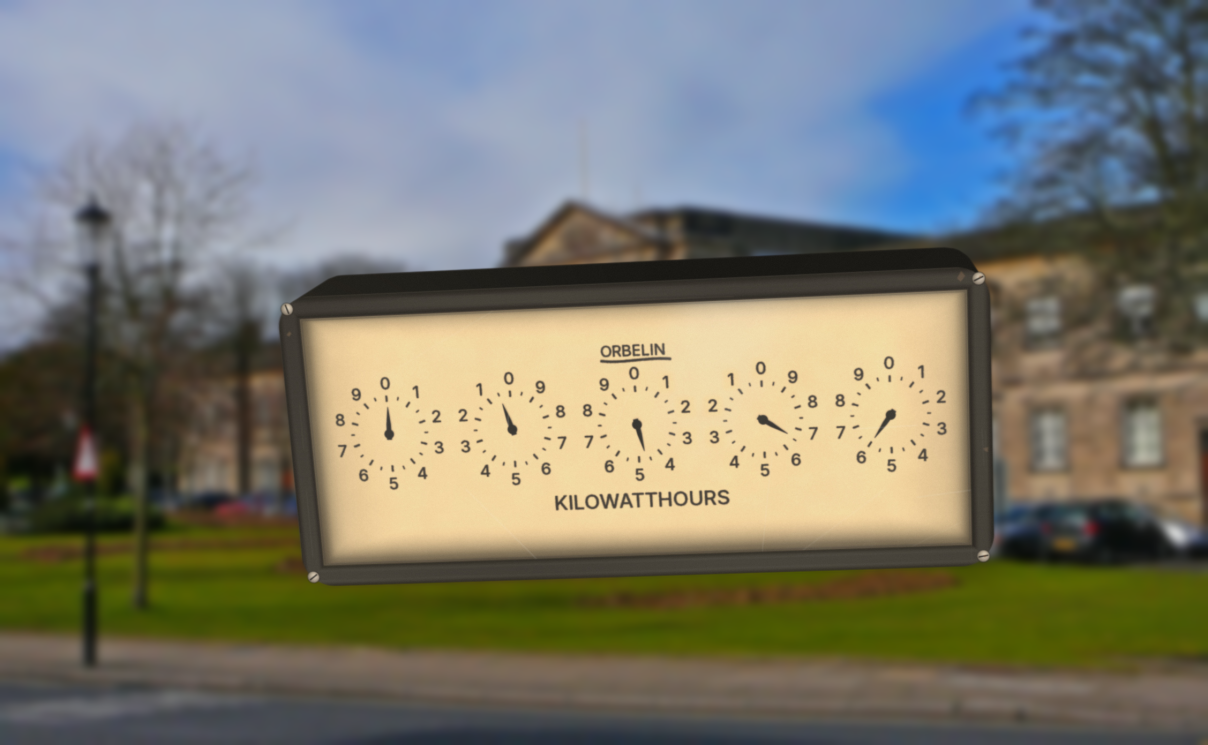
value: 466
